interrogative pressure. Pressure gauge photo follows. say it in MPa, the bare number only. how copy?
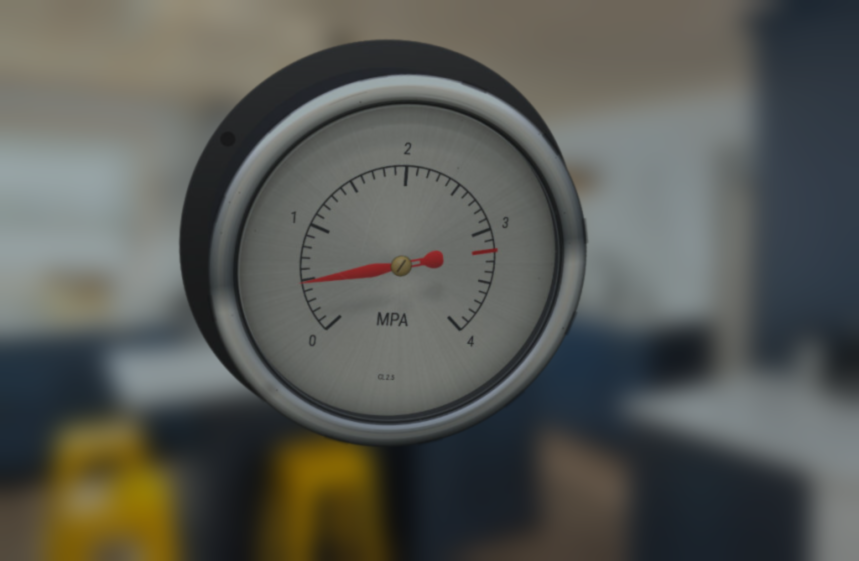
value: 0.5
